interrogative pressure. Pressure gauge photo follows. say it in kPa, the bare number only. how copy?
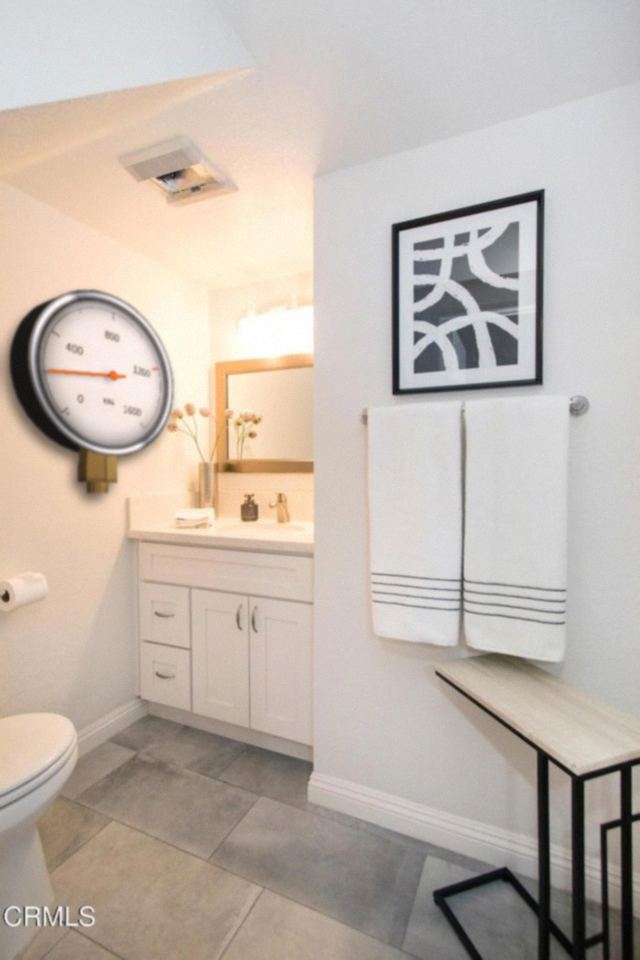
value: 200
